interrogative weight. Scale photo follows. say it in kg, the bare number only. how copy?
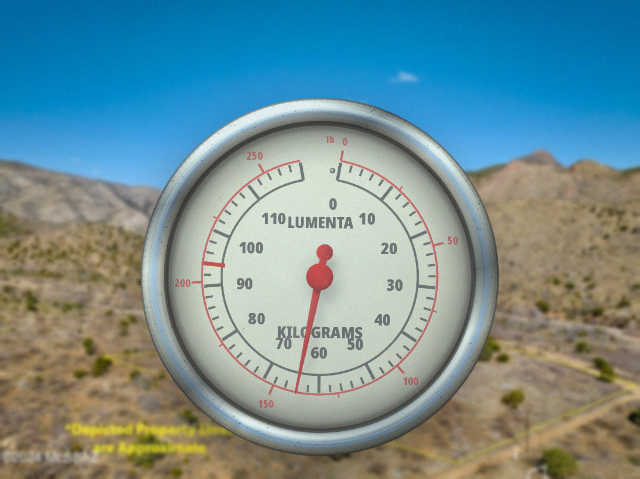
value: 64
